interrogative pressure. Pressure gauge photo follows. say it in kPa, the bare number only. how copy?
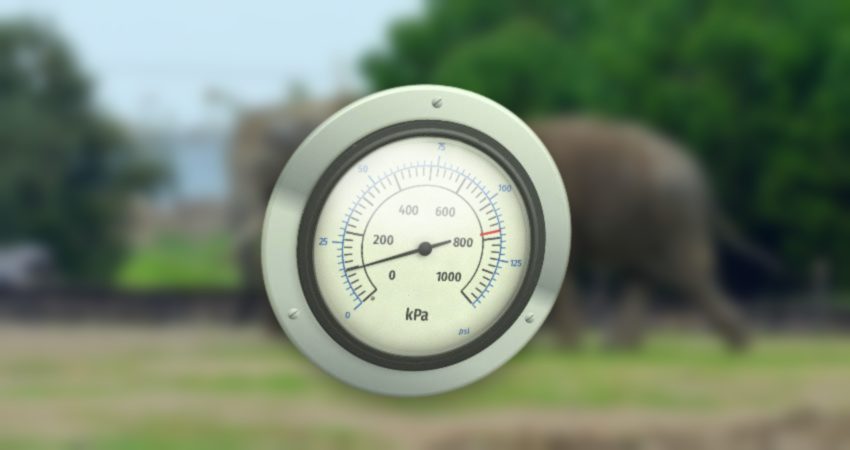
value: 100
